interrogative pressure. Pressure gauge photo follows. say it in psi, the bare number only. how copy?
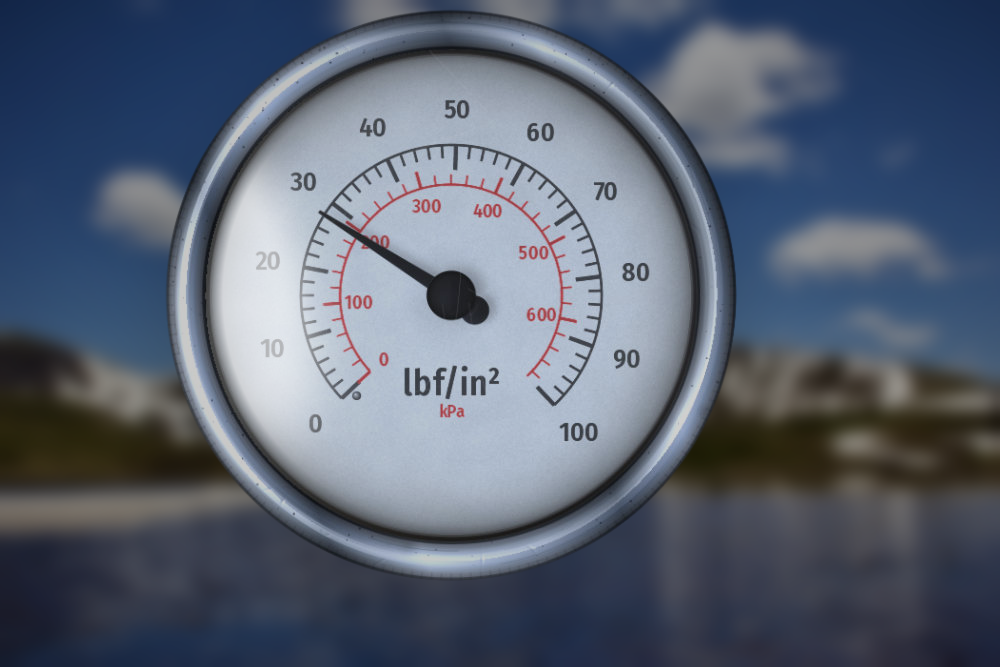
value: 28
